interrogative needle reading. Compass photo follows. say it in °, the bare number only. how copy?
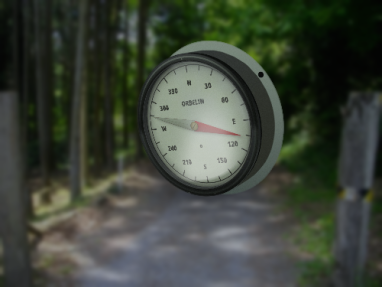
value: 105
